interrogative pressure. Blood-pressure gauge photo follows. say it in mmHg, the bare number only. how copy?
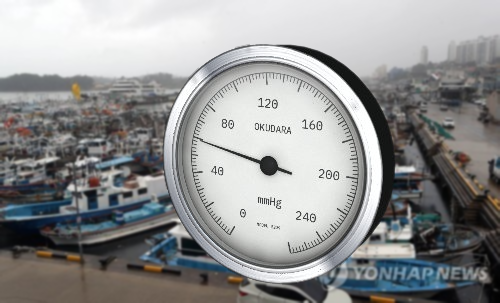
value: 60
